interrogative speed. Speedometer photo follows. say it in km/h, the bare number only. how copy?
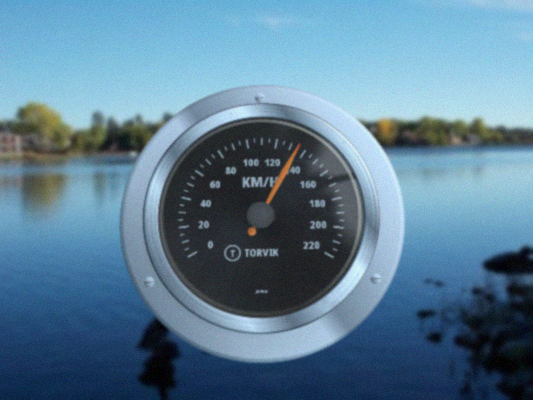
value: 135
